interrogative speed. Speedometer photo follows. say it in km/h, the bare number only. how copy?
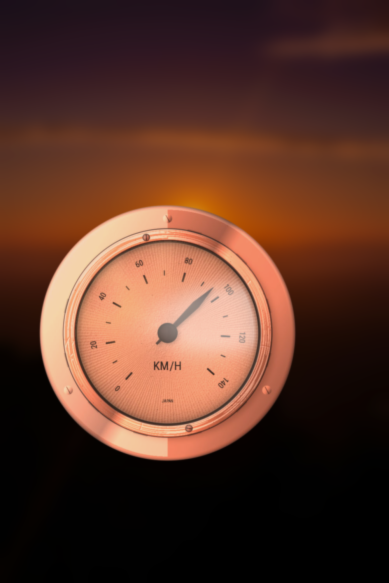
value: 95
